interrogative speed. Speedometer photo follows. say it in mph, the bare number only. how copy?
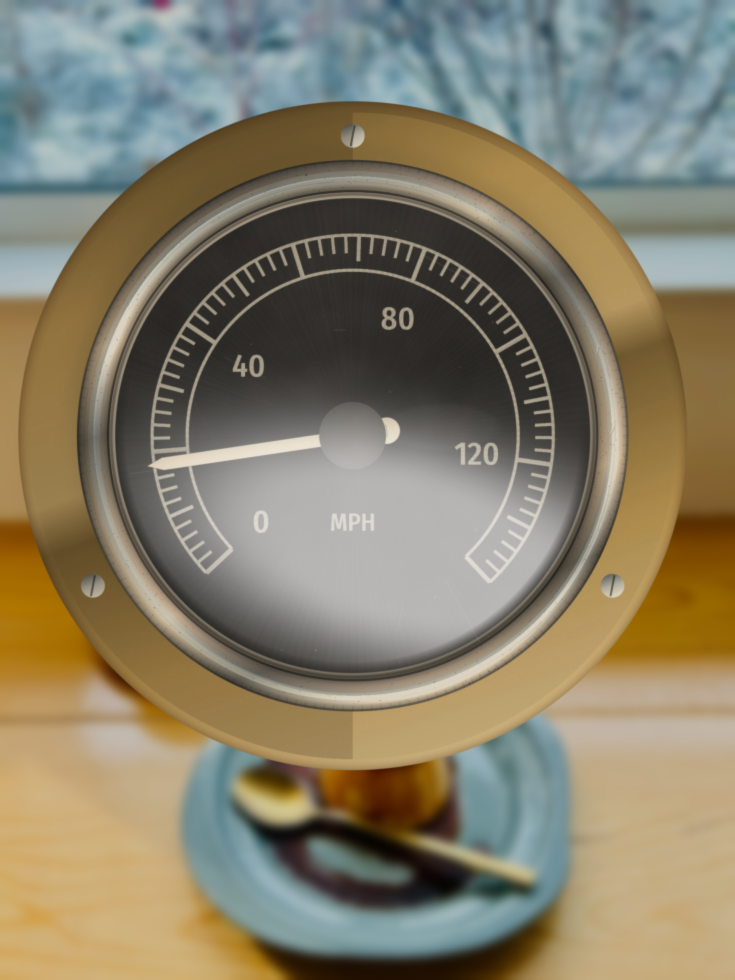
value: 18
